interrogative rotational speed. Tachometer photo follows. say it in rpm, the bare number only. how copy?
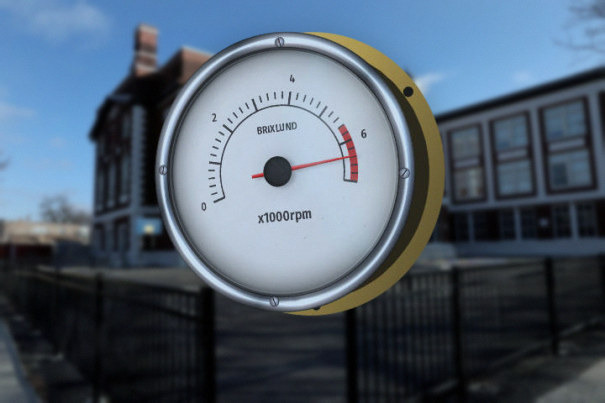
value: 6400
